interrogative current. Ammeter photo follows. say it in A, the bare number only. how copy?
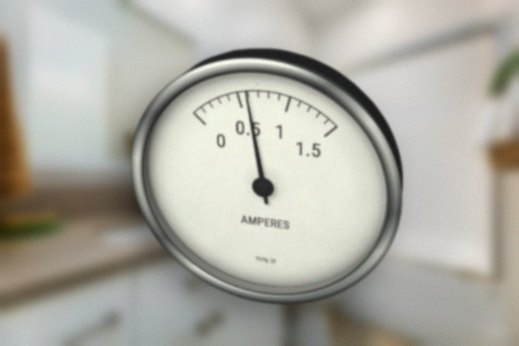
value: 0.6
